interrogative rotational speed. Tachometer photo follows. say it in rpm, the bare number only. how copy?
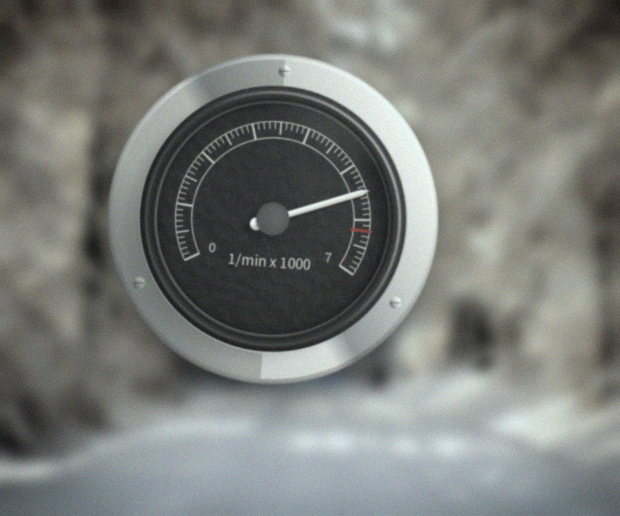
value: 5500
